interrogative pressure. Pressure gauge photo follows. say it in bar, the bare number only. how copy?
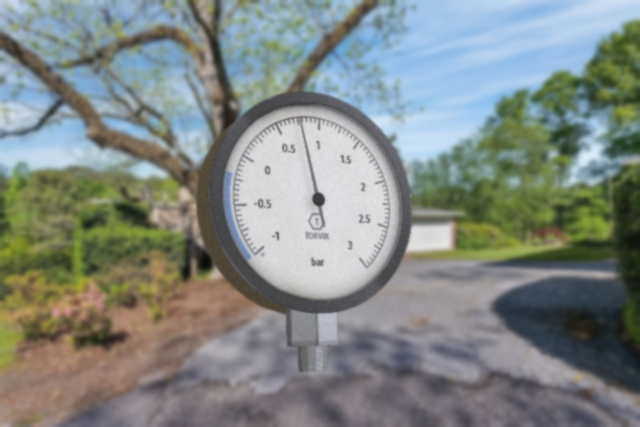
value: 0.75
